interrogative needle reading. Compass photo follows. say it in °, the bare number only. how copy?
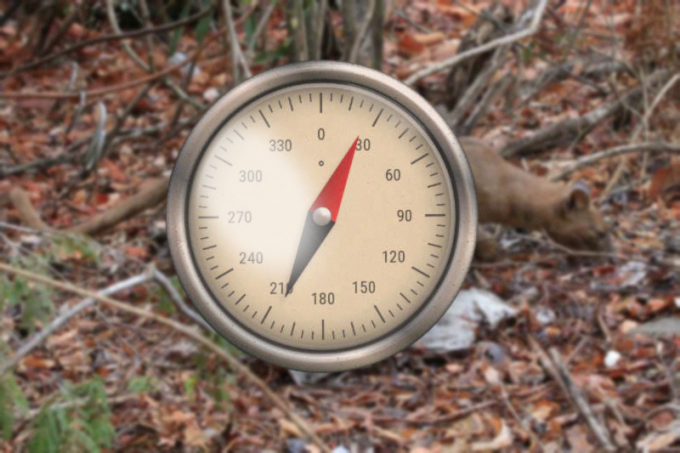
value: 25
